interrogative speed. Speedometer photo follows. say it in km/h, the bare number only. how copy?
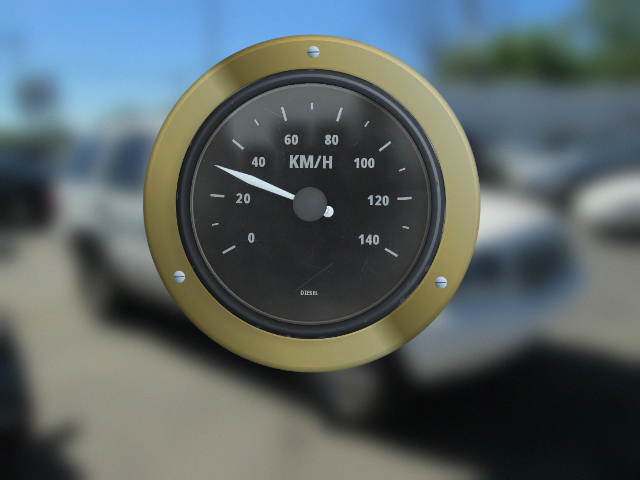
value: 30
